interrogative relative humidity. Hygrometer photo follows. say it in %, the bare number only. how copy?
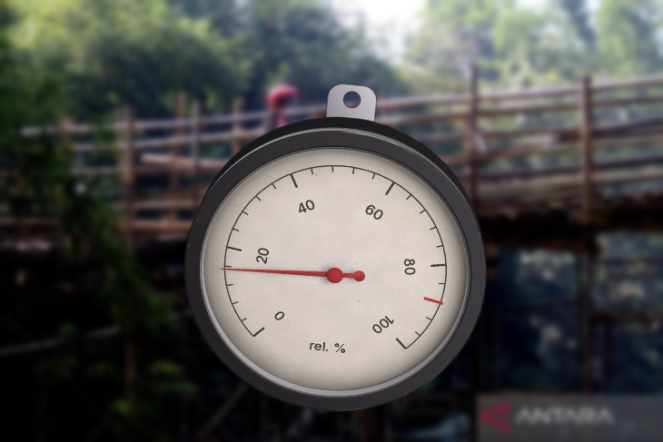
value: 16
